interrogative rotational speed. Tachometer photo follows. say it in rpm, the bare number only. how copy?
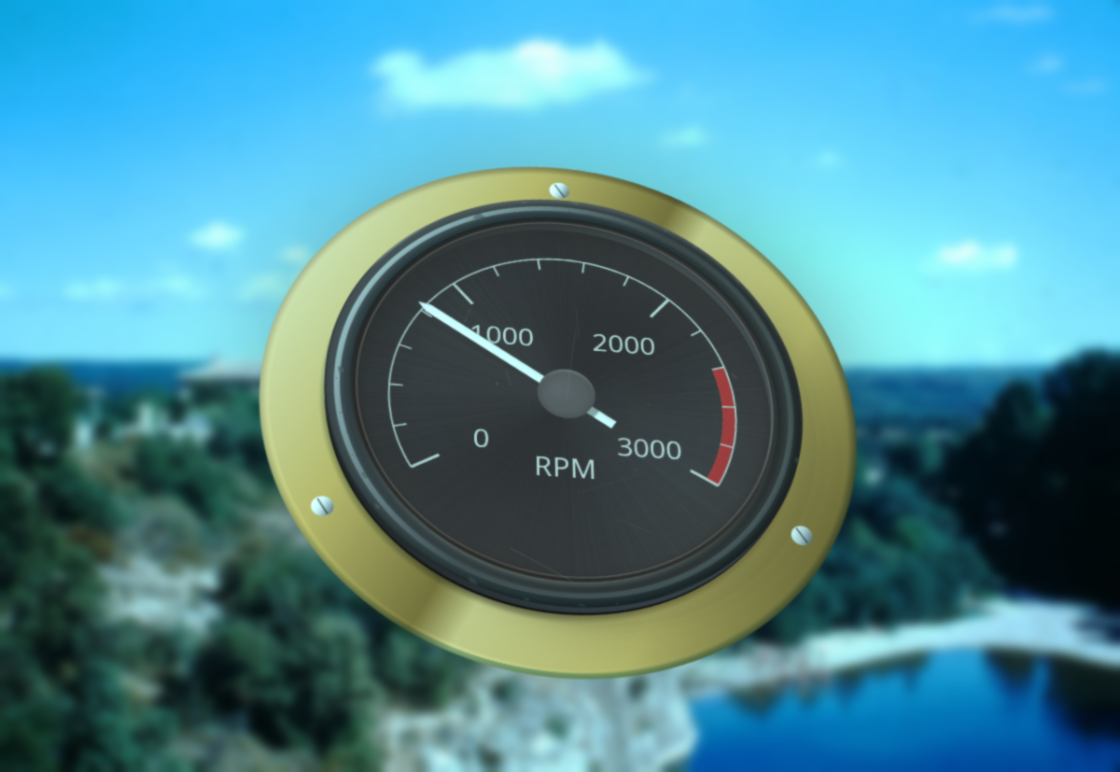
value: 800
